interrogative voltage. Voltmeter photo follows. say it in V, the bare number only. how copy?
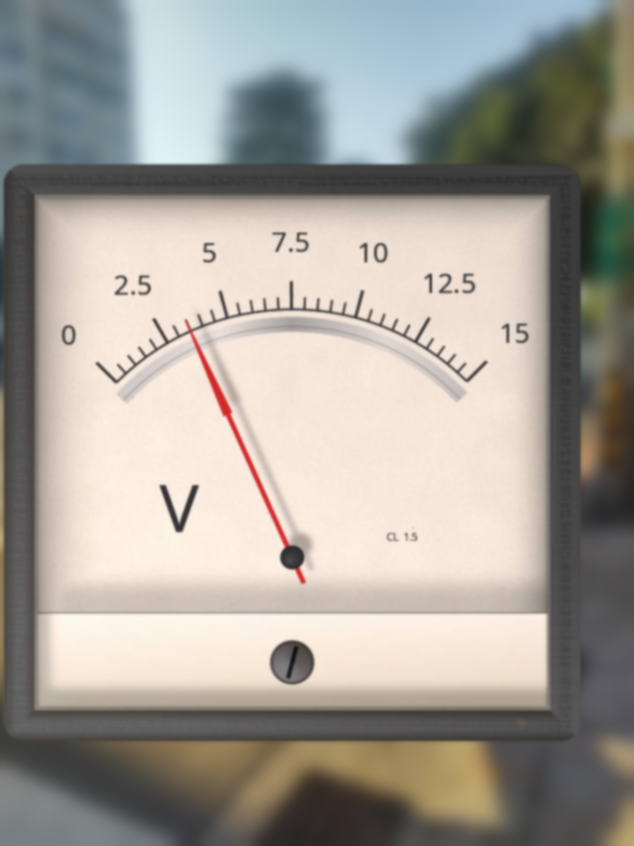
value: 3.5
